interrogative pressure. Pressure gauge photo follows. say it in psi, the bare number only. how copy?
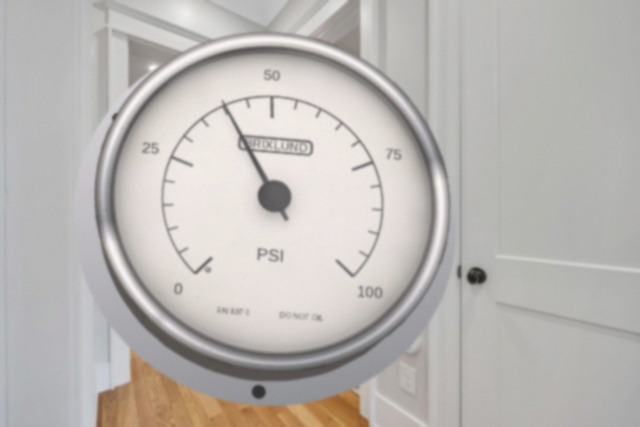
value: 40
